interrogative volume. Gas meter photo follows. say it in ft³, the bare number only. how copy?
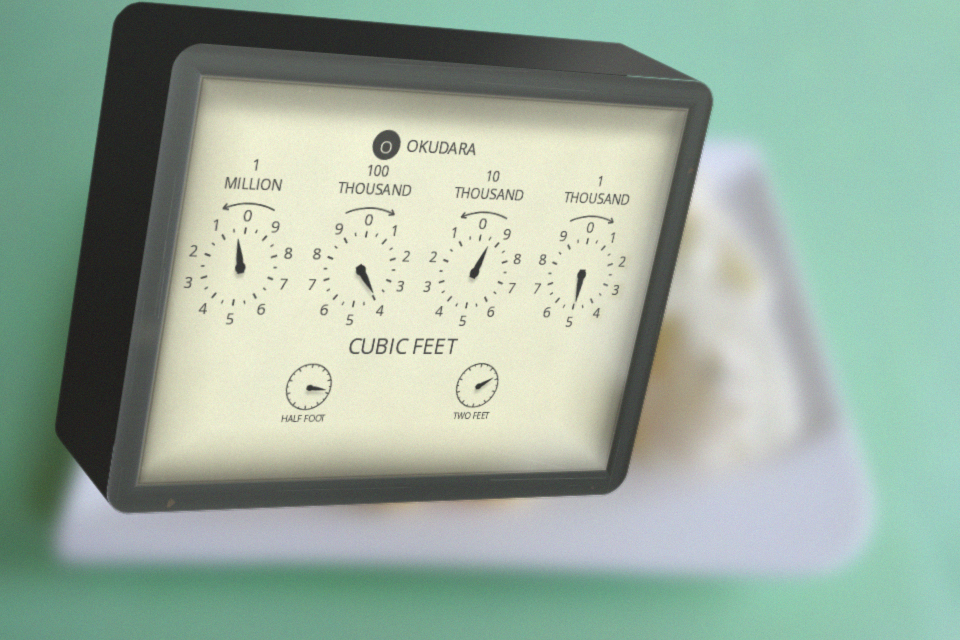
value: 39500
